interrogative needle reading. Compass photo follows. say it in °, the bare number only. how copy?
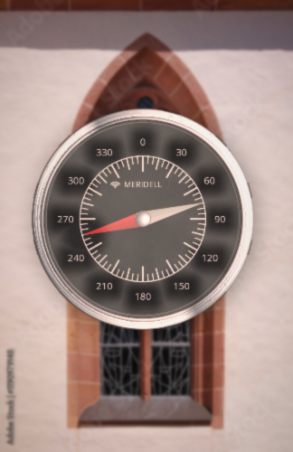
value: 255
